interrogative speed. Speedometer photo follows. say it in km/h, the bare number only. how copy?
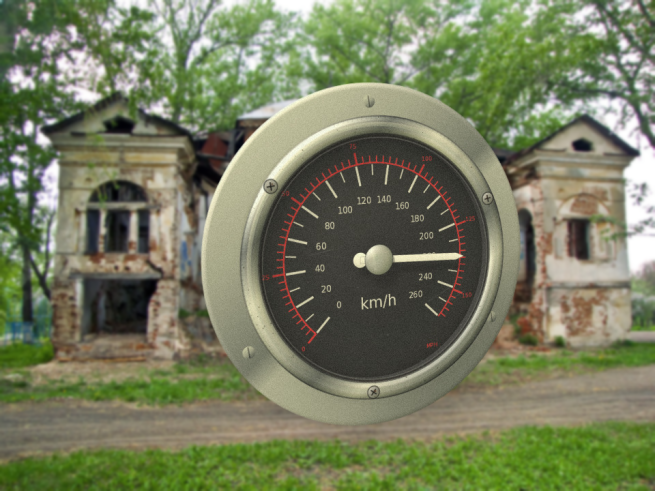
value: 220
